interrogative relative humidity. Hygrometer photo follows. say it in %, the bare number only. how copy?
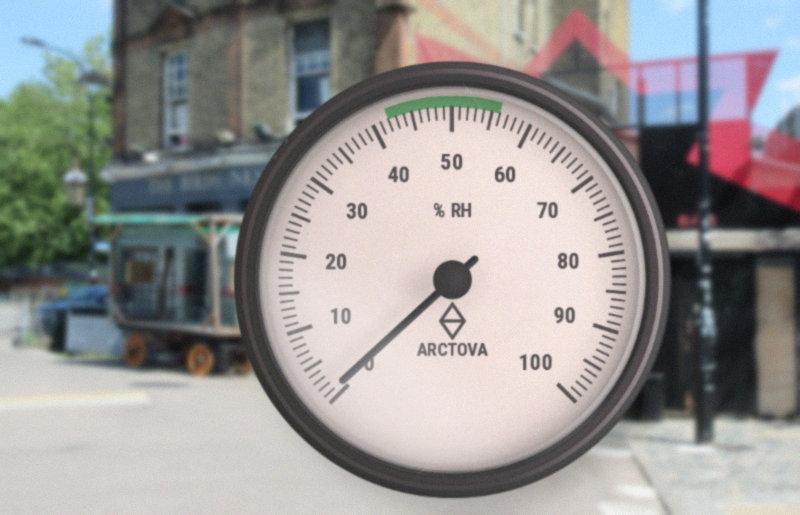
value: 1
